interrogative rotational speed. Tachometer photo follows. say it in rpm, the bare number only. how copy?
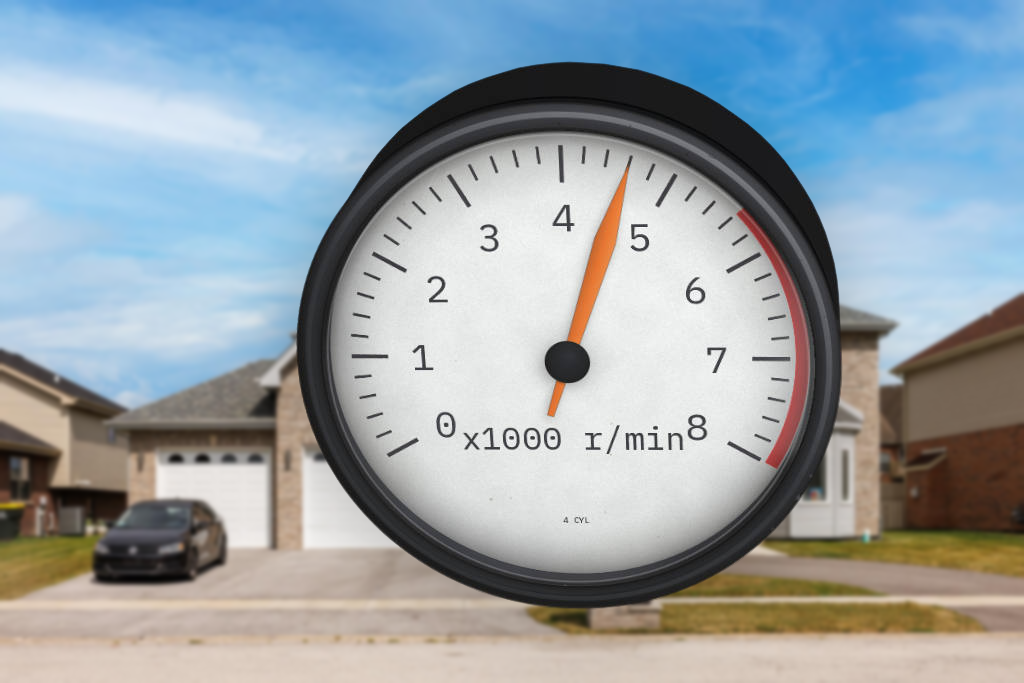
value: 4600
